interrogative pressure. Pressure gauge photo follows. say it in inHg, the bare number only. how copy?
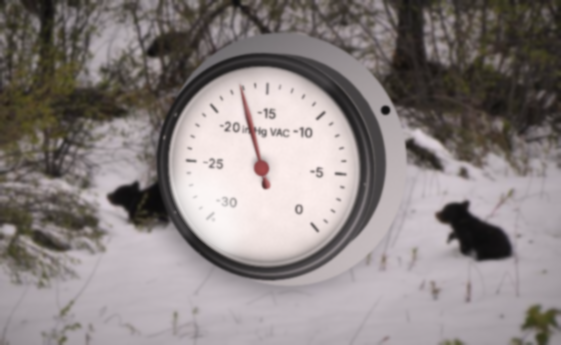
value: -17
